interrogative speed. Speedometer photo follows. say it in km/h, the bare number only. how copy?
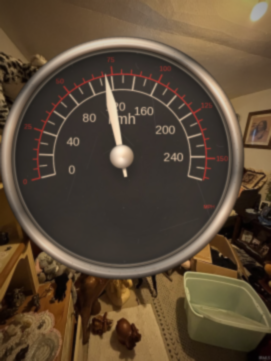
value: 115
